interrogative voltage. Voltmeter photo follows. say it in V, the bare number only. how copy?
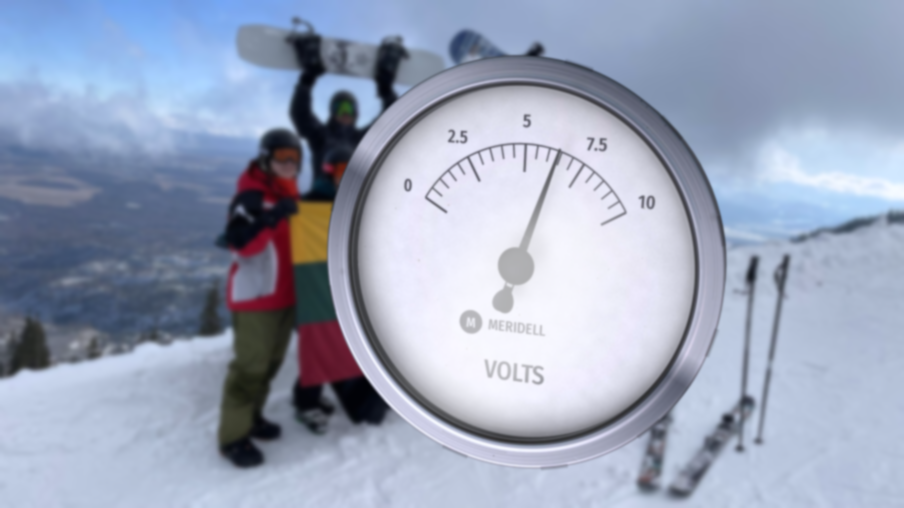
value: 6.5
